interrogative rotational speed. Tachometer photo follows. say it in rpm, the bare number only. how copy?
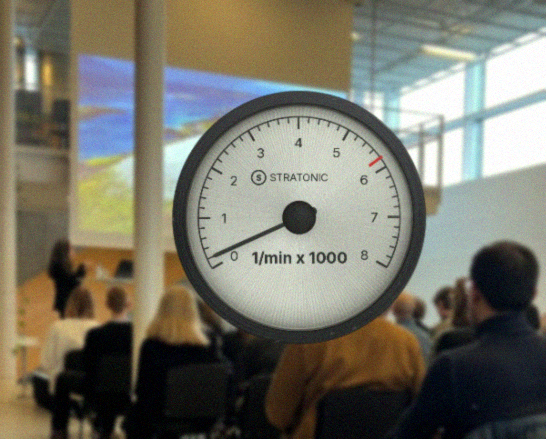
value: 200
